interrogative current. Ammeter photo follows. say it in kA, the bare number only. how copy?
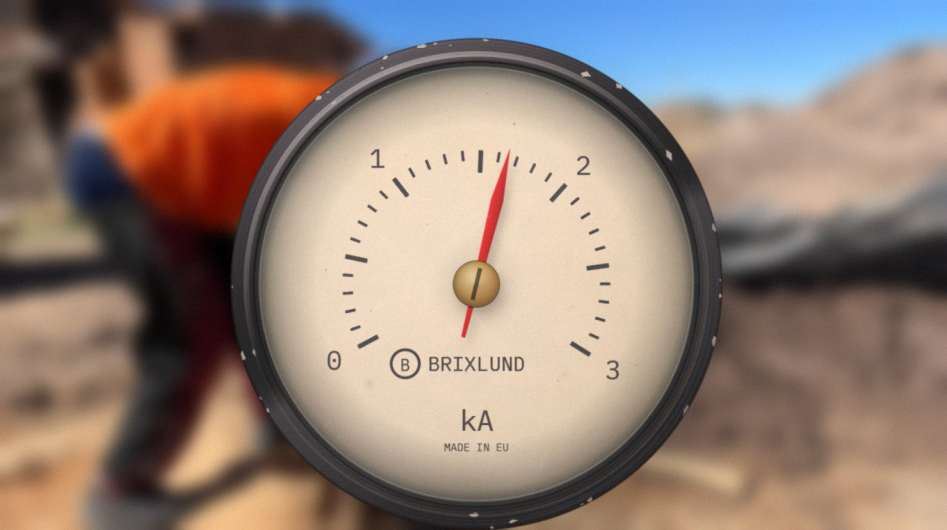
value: 1.65
